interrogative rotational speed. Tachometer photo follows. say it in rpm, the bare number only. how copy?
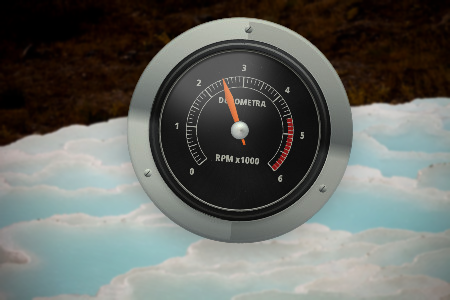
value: 2500
